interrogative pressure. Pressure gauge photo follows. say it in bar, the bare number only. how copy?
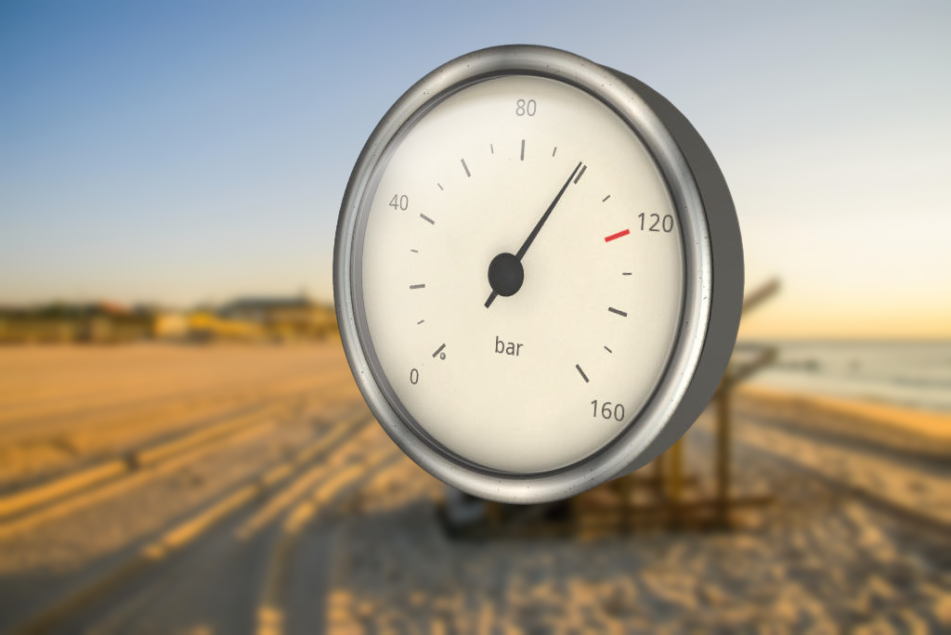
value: 100
